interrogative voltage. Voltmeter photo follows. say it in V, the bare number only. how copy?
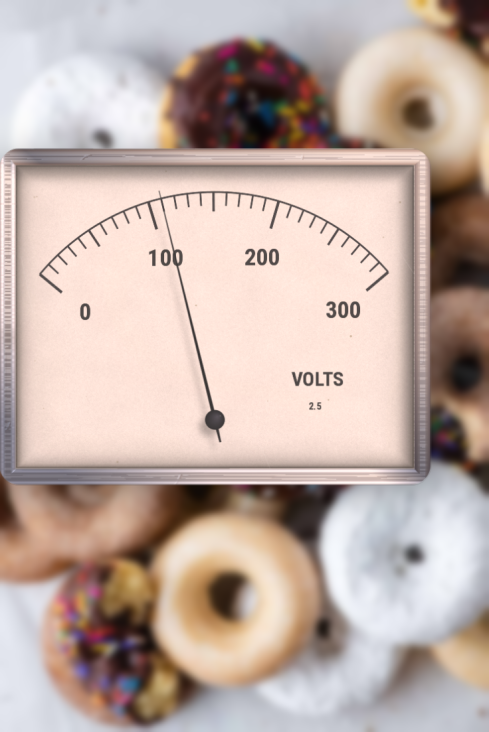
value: 110
